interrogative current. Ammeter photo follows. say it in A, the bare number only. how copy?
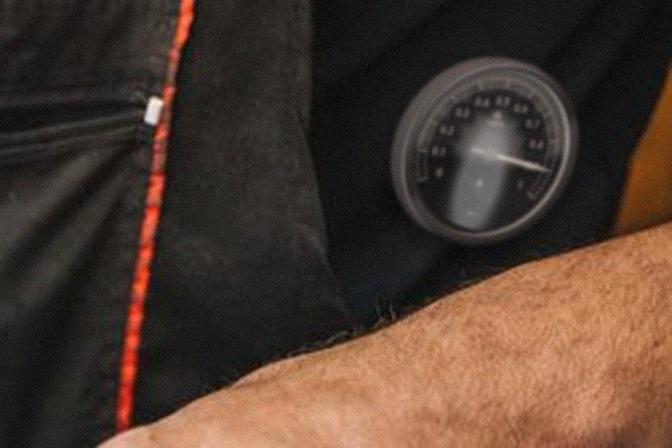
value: 0.9
